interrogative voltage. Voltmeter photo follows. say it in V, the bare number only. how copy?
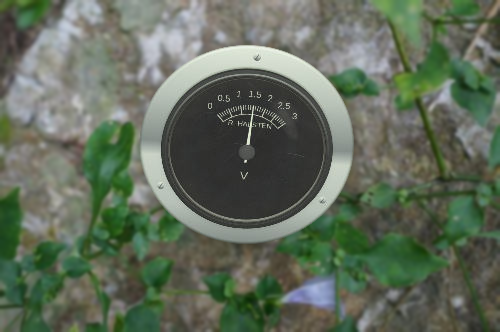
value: 1.5
